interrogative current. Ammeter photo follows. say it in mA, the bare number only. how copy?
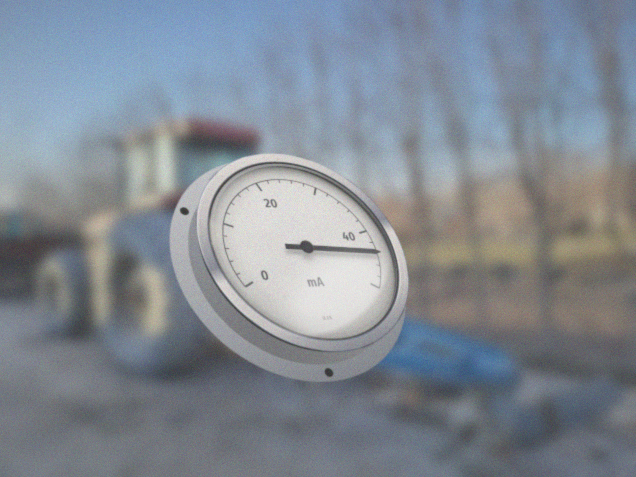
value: 44
